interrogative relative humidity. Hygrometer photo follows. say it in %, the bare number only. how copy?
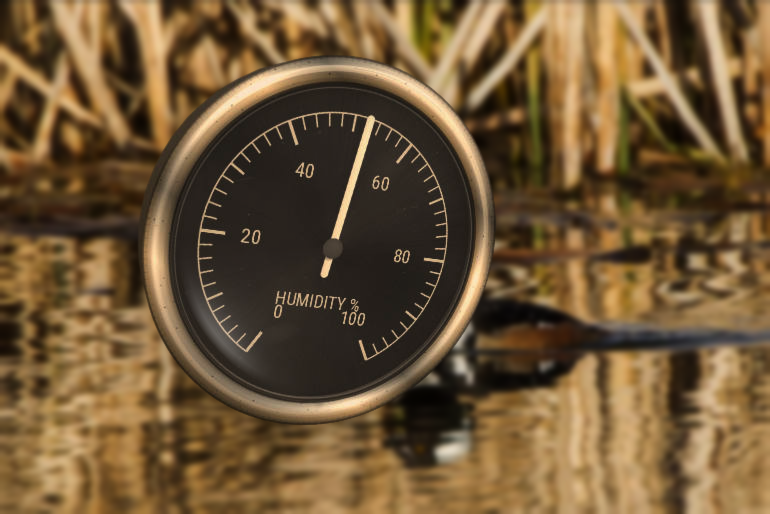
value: 52
